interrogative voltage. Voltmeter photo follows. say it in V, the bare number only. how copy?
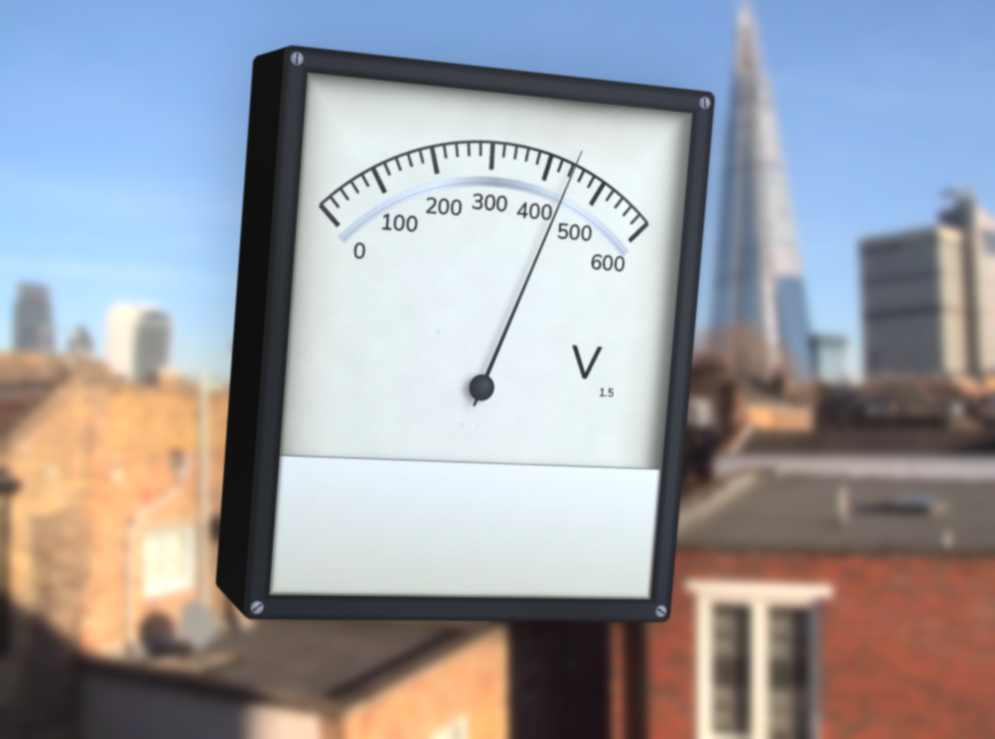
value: 440
